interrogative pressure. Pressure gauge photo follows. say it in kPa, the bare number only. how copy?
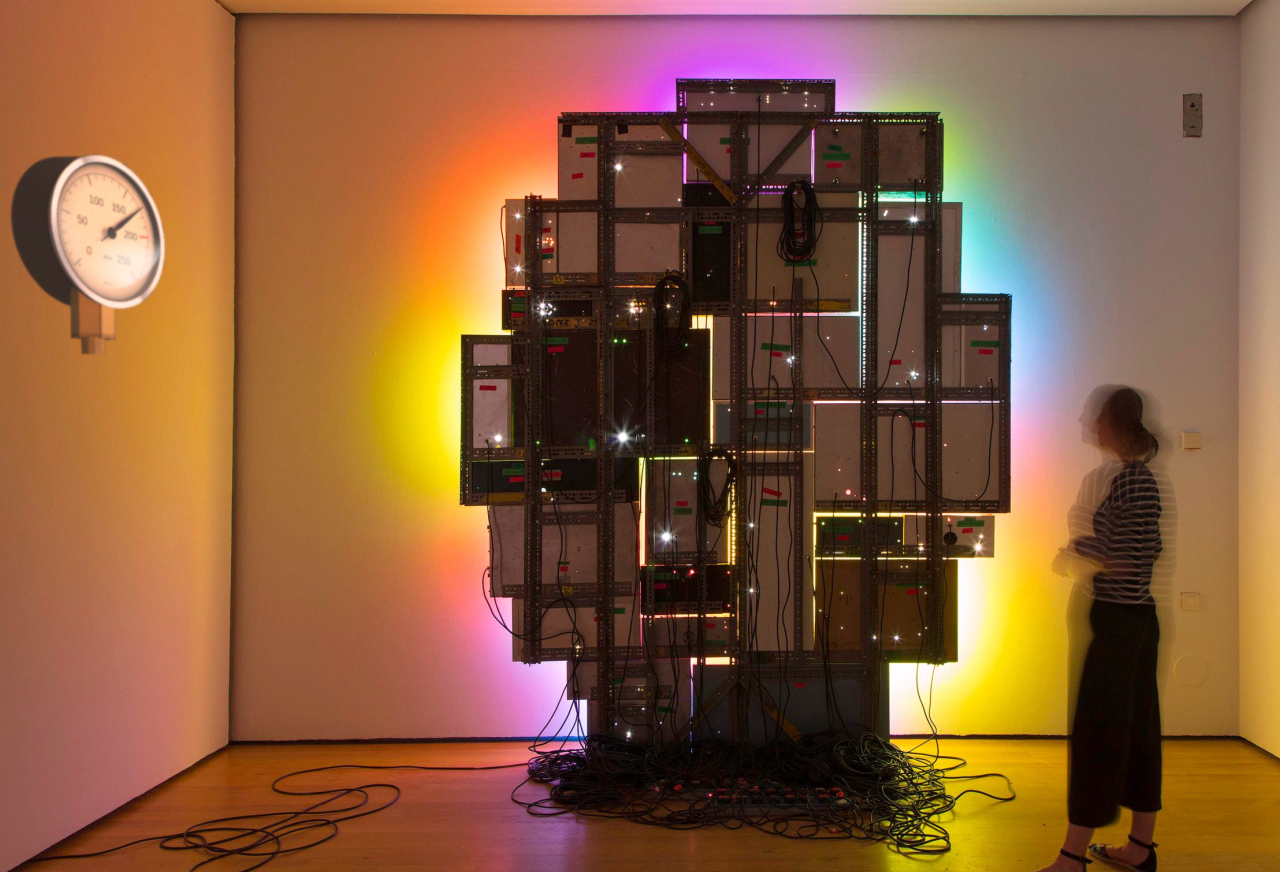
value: 170
